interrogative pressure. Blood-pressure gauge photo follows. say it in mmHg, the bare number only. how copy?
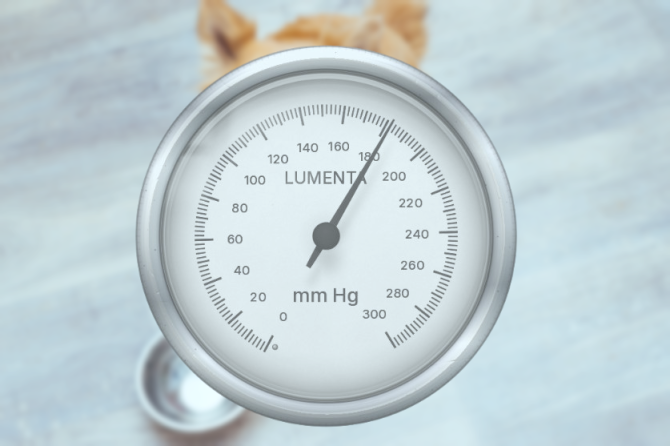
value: 182
